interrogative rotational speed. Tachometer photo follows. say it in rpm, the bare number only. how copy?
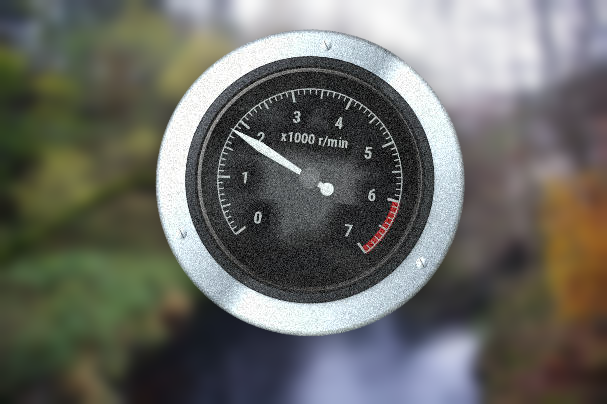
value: 1800
